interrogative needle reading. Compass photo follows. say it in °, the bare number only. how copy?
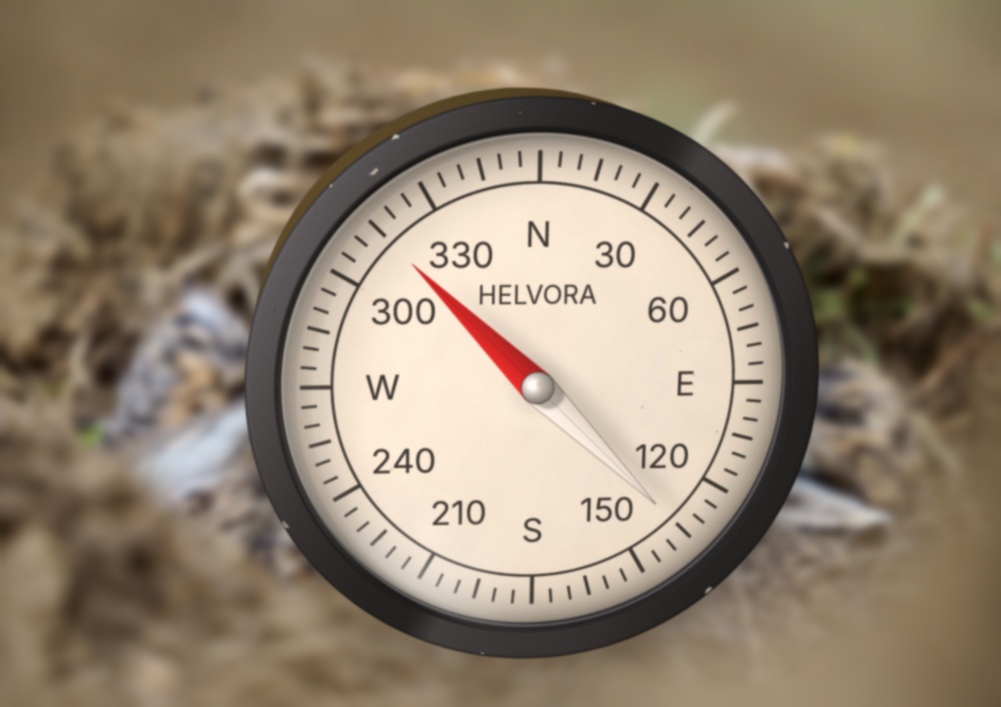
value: 315
